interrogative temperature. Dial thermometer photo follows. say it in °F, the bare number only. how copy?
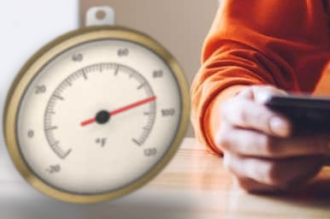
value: 90
